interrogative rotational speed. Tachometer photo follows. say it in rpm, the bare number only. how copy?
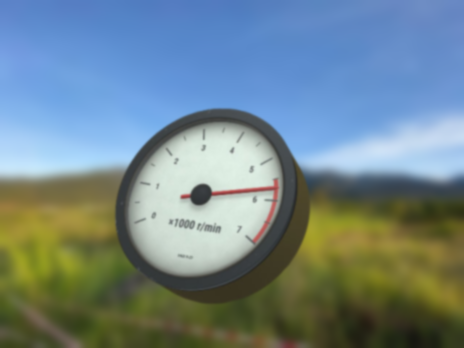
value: 5750
